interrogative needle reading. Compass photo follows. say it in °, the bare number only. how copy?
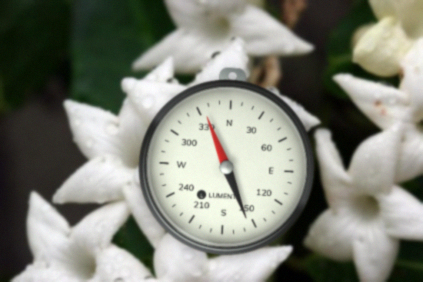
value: 335
